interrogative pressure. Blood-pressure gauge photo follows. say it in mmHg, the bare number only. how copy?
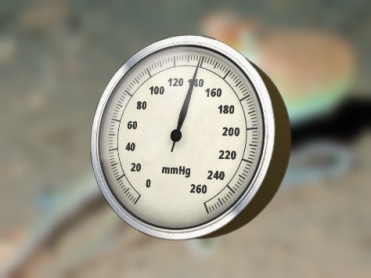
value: 140
